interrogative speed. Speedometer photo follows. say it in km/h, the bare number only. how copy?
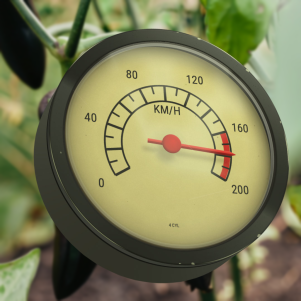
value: 180
